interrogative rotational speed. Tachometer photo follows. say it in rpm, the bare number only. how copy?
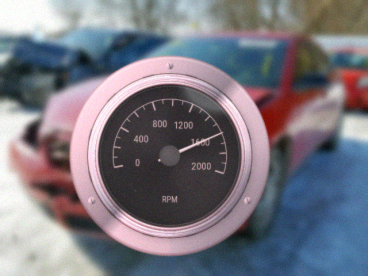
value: 1600
